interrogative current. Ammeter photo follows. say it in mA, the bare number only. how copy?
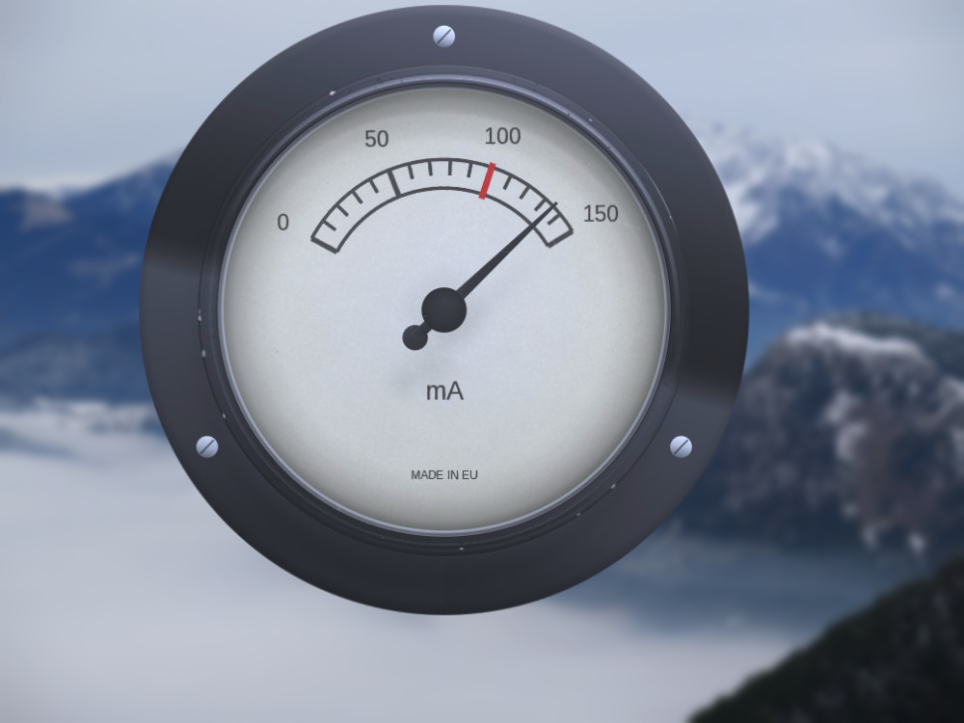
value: 135
